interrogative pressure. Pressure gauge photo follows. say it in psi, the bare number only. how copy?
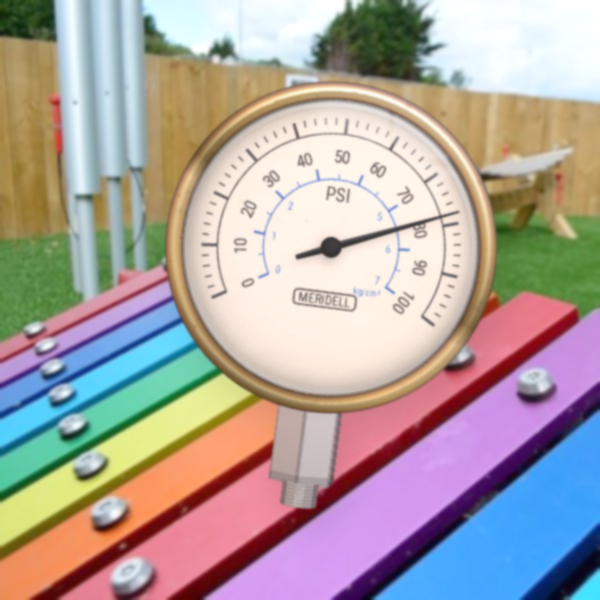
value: 78
